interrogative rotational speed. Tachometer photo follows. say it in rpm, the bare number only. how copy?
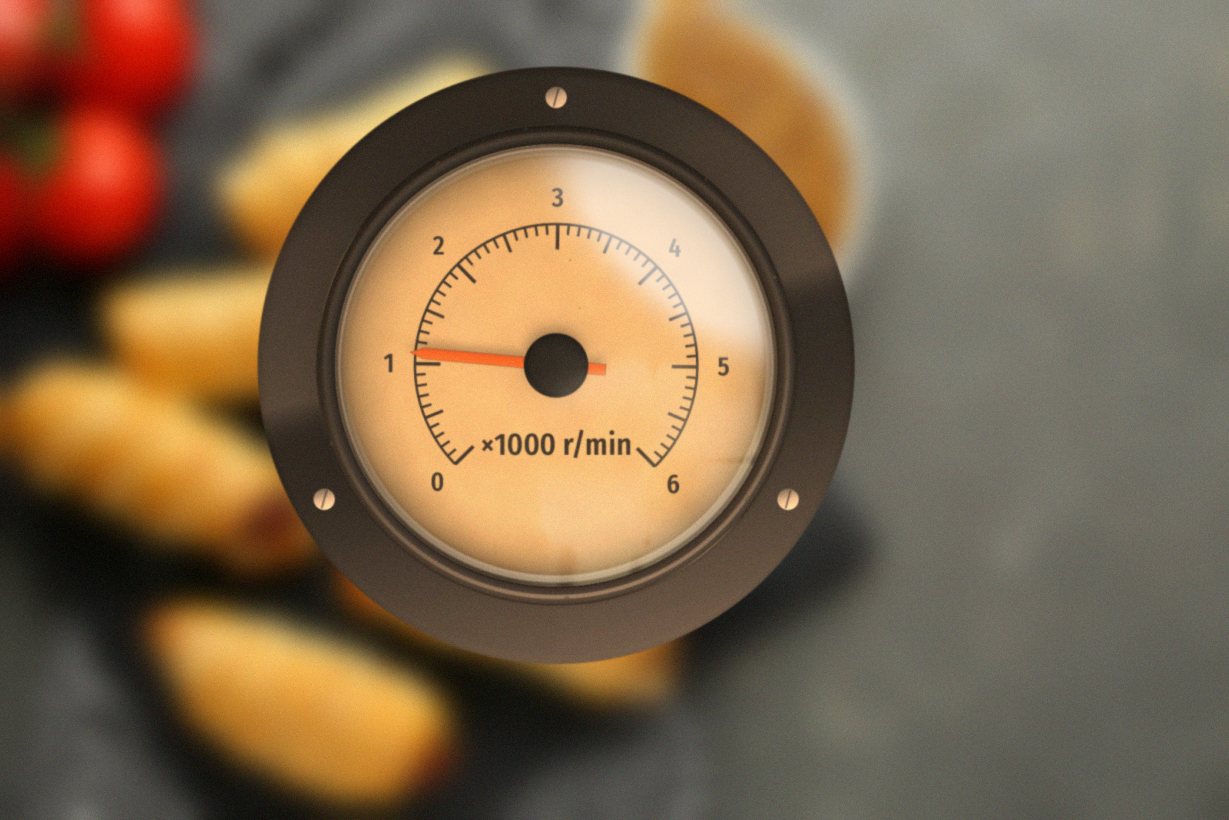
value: 1100
